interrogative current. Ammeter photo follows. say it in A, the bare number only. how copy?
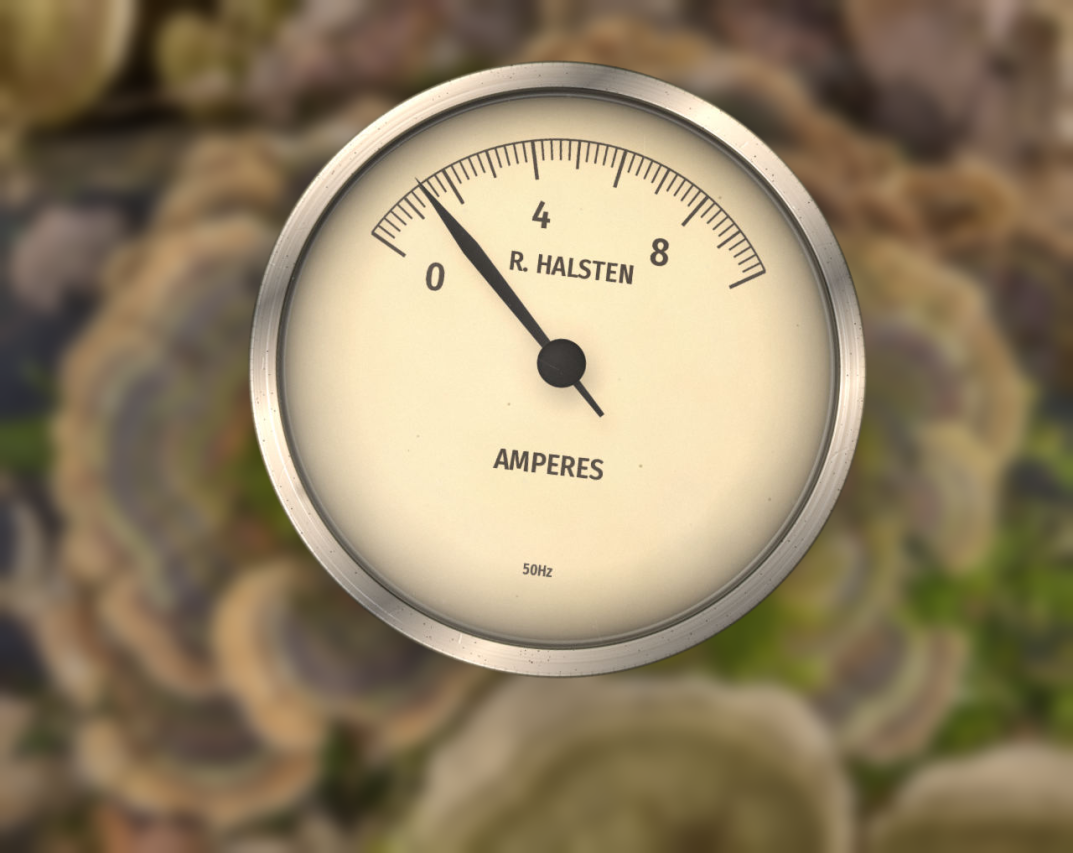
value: 1.4
